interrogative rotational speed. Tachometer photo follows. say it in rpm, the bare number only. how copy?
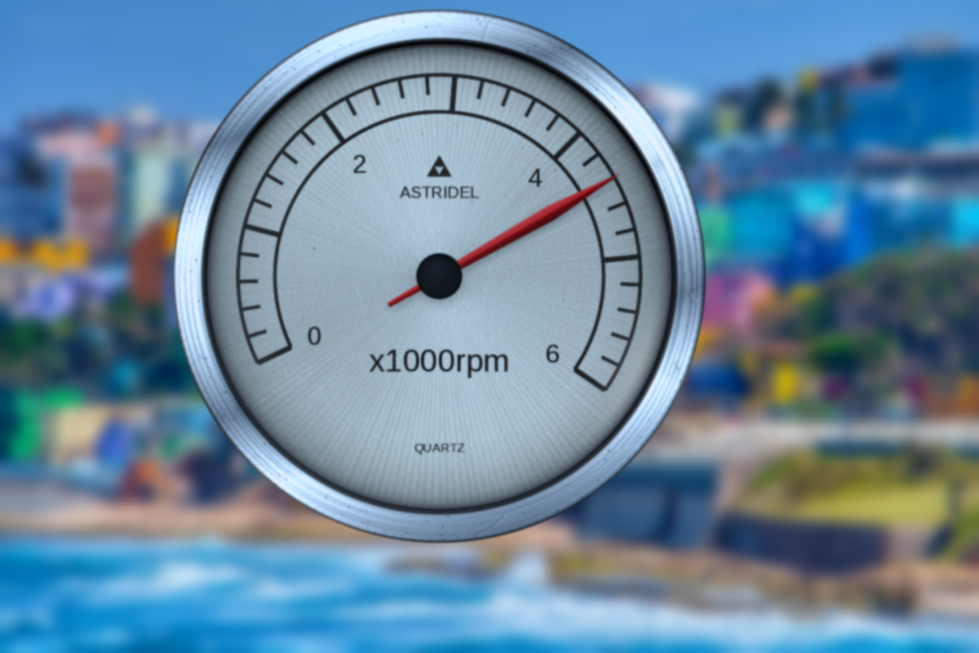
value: 4400
